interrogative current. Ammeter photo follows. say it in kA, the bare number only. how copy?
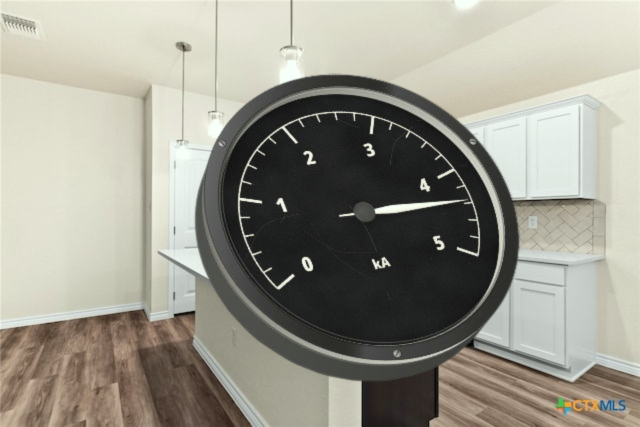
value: 4.4
